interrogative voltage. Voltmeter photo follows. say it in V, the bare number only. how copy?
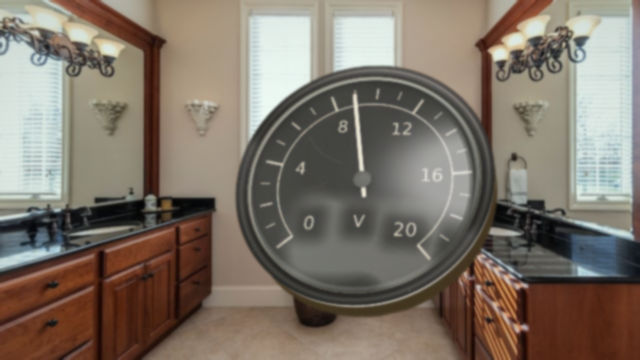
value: 9
